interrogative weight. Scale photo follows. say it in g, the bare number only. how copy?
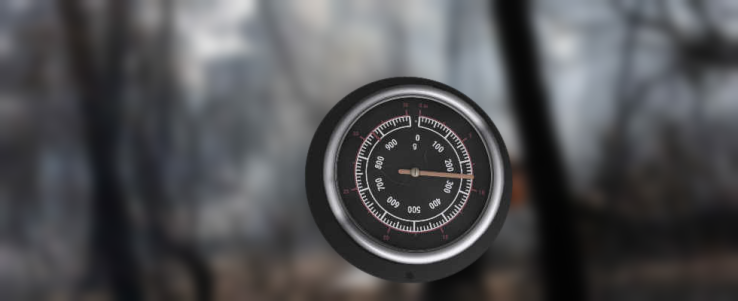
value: 250
